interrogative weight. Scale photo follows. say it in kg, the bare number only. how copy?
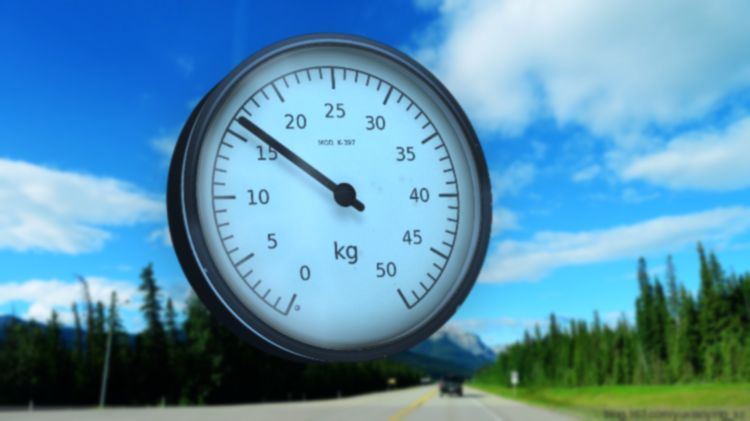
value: 16
